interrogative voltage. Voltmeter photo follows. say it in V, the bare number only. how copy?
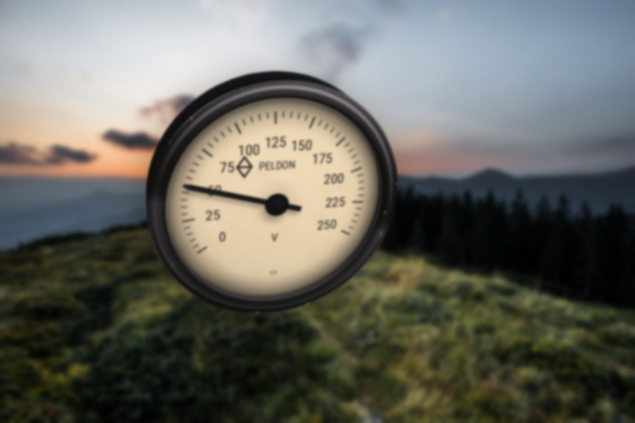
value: 50
